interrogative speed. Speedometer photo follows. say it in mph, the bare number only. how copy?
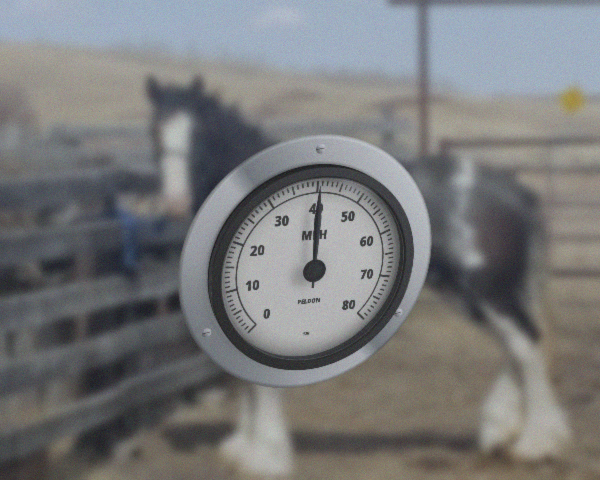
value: 40
